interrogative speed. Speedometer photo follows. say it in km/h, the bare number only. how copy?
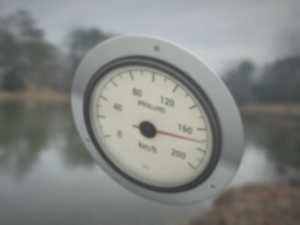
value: 170
